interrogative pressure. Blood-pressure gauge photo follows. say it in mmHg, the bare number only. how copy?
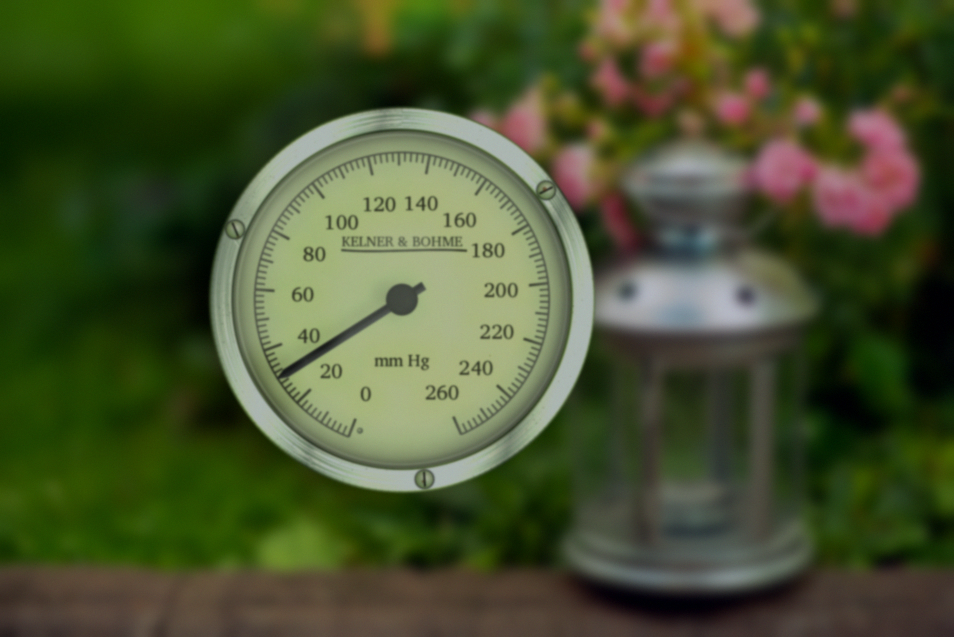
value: 30
